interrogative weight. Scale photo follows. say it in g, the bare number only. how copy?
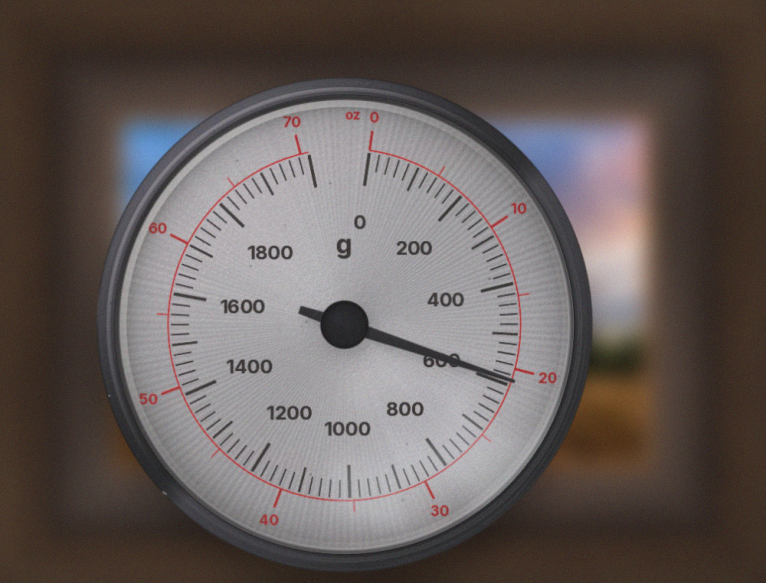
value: 590
